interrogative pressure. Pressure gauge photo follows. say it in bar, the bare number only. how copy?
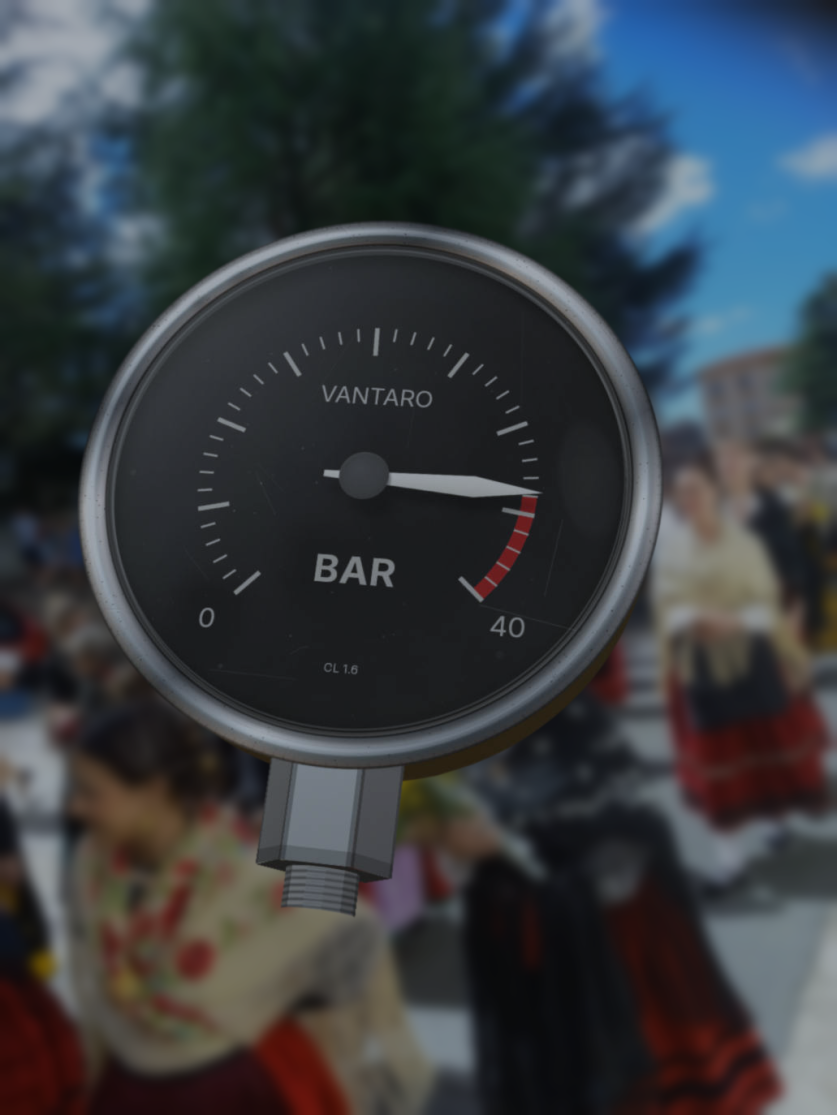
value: 34
